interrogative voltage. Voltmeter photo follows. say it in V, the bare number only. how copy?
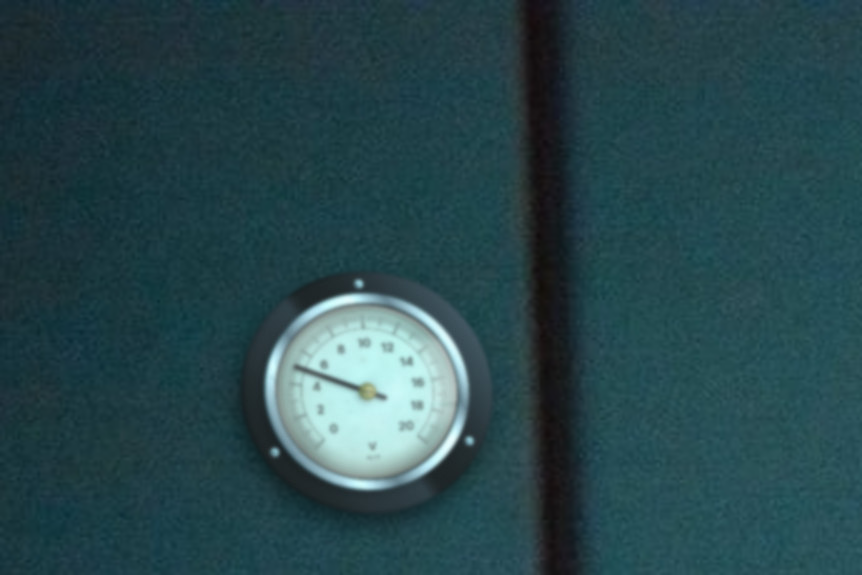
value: 5
